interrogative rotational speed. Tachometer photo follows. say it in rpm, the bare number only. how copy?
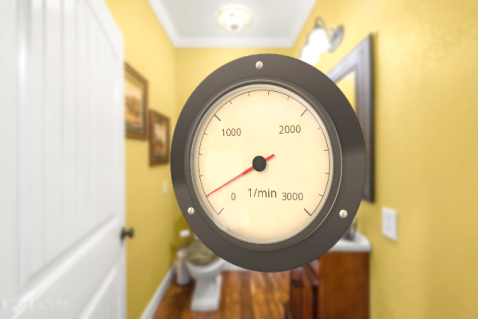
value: 200
